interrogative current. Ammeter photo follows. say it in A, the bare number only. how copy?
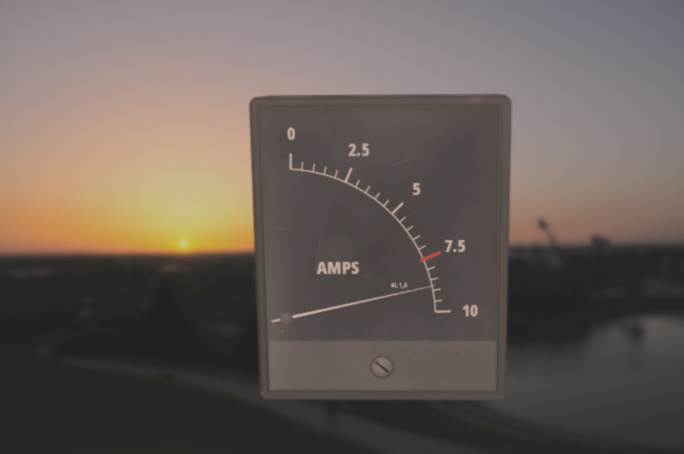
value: 8.75
